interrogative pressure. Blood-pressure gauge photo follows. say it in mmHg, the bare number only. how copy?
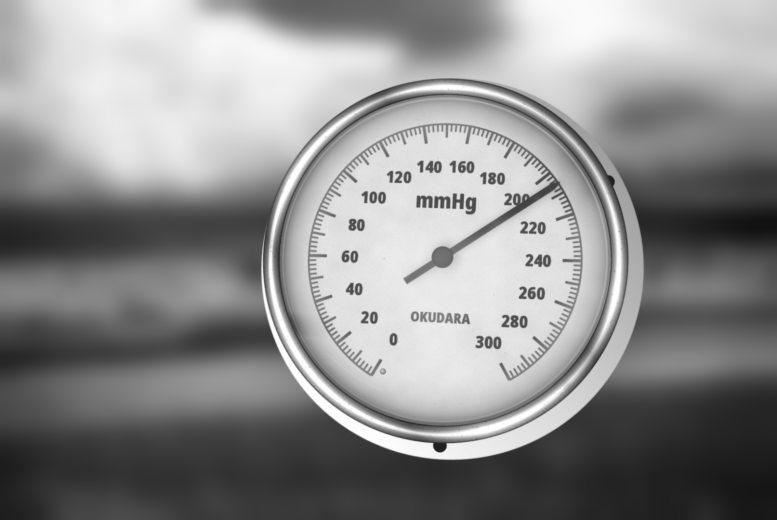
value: 206
